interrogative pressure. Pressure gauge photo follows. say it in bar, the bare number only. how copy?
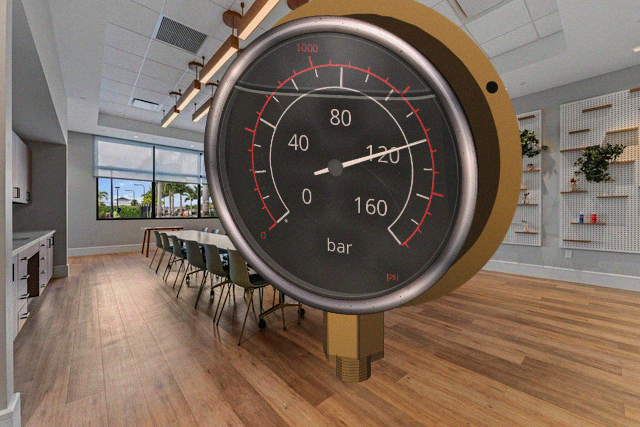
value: 120
